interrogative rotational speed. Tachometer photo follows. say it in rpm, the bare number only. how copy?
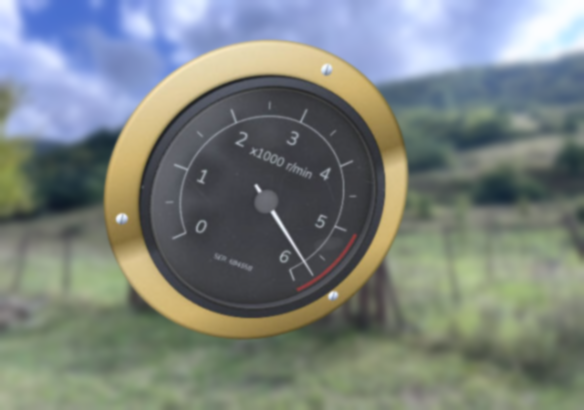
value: 5750
